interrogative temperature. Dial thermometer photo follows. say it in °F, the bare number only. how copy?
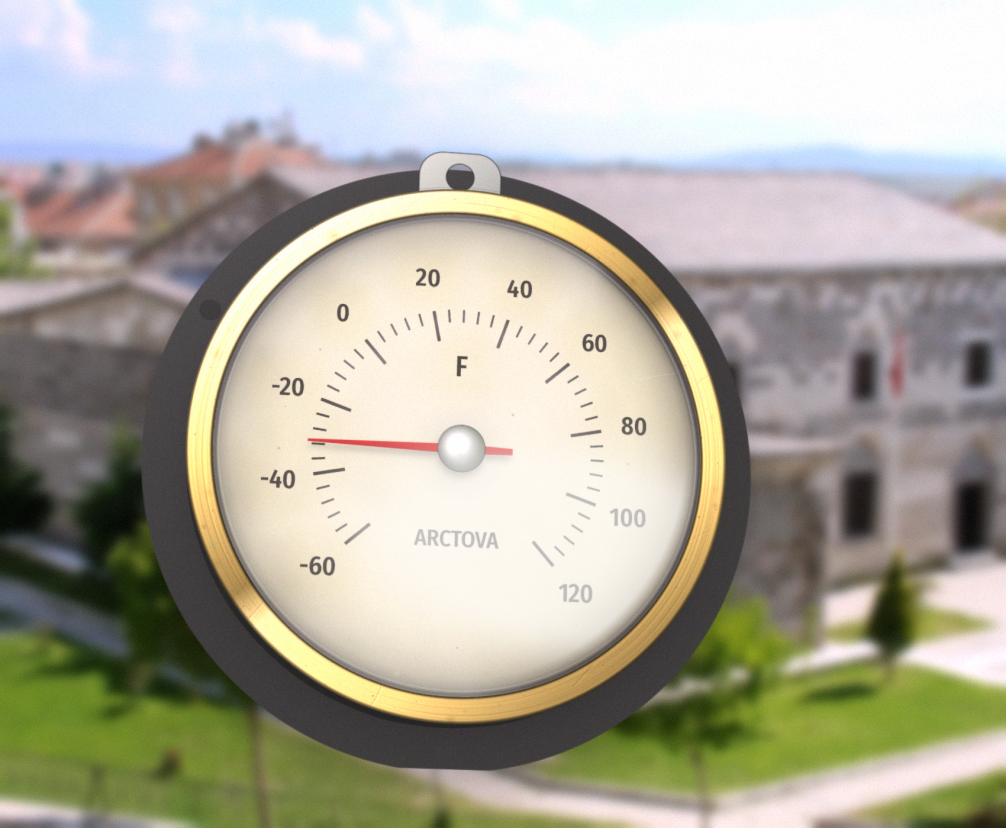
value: -32
